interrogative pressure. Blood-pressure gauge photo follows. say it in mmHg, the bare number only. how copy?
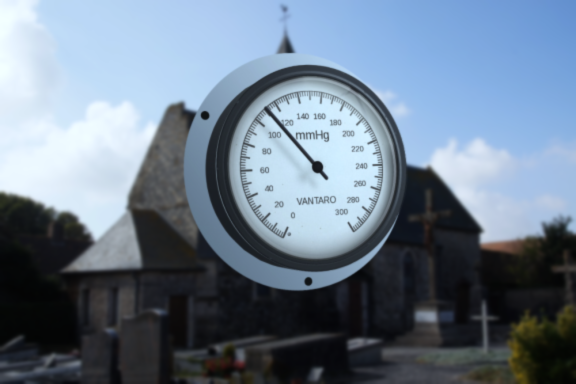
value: 110
